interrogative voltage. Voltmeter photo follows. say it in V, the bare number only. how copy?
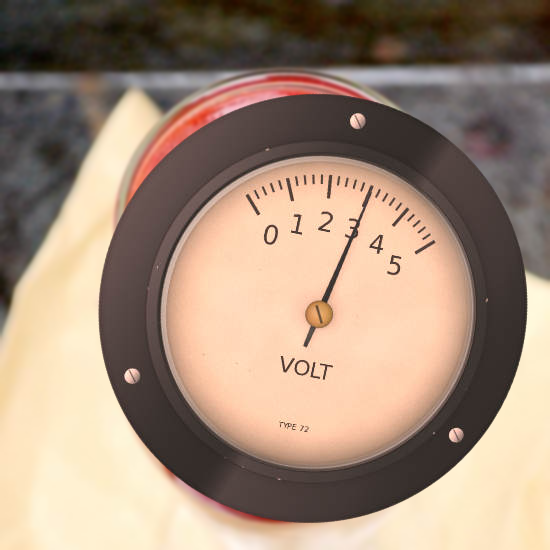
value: 3
